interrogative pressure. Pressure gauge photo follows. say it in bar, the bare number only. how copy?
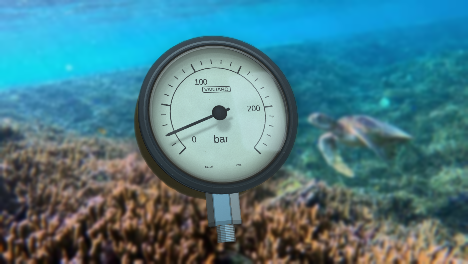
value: 20
